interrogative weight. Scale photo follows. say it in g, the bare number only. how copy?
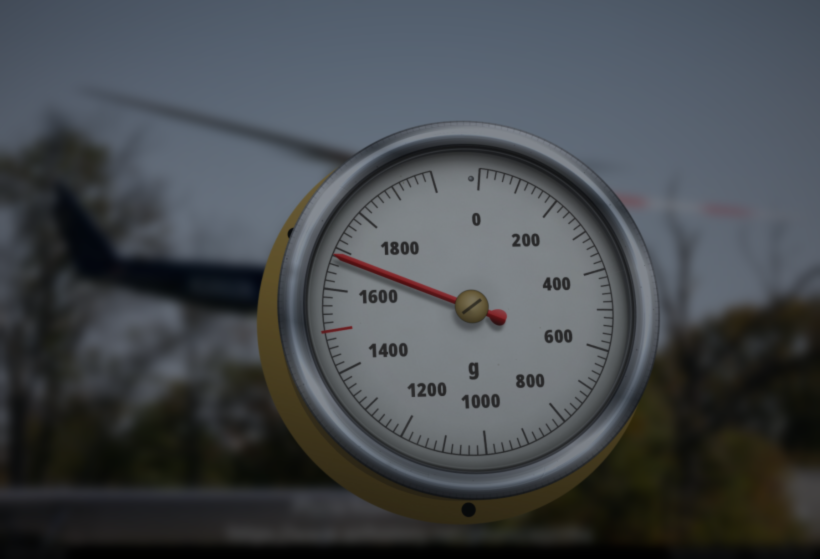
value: 1680
